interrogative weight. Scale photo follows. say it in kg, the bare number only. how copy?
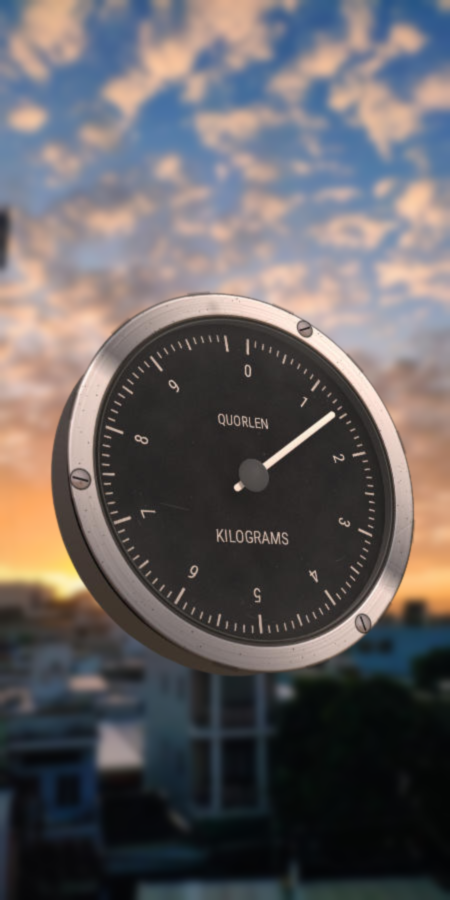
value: 1.4
